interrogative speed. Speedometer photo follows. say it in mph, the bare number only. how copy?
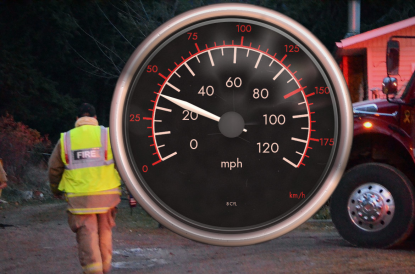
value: 25
